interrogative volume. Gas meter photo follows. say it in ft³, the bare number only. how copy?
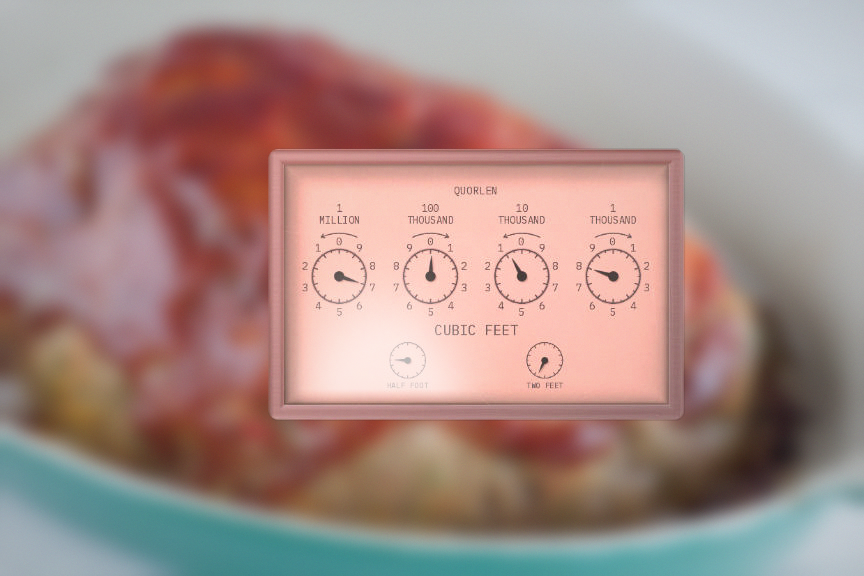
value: 700800
